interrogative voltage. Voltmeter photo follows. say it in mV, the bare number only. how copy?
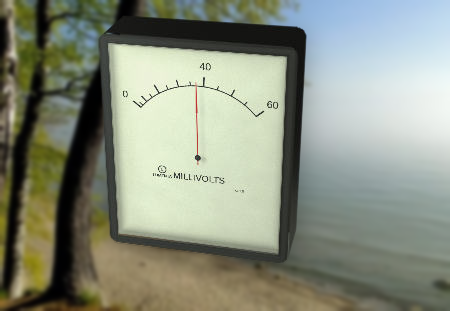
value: 37.5
